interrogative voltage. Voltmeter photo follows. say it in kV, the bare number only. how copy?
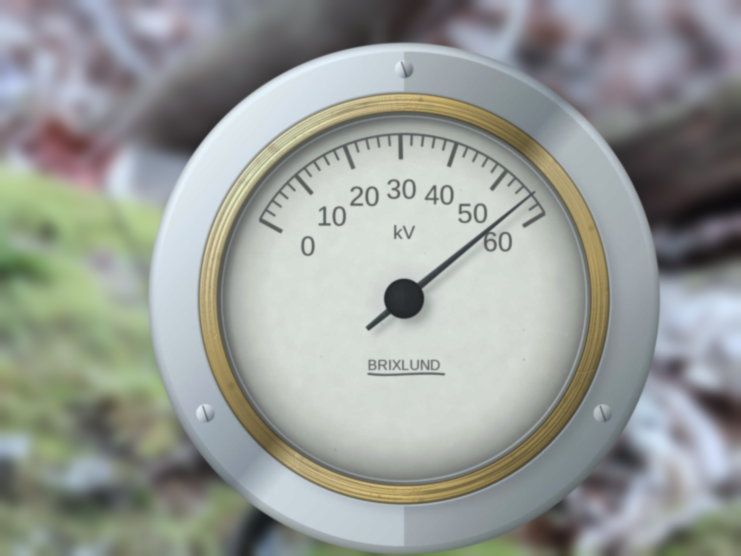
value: 56
